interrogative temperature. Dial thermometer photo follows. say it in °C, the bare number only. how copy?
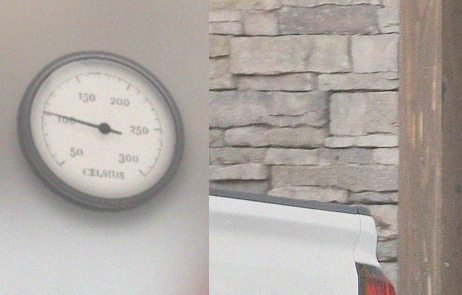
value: 100
